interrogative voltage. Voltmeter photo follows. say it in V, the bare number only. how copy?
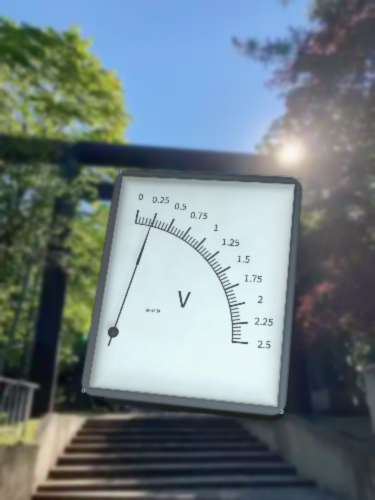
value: 0.25
